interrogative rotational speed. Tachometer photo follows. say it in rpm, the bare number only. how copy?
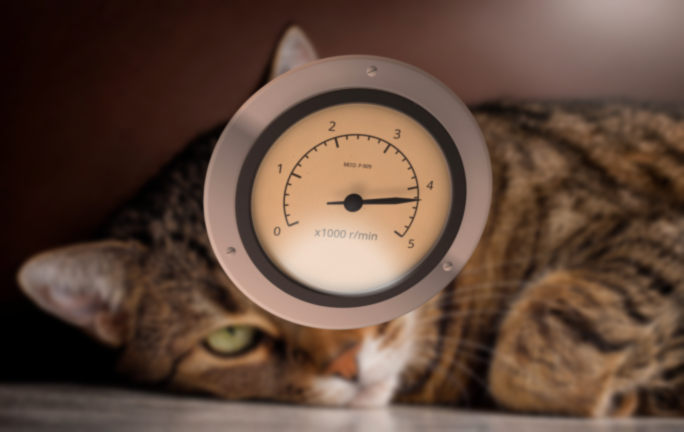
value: 4200
